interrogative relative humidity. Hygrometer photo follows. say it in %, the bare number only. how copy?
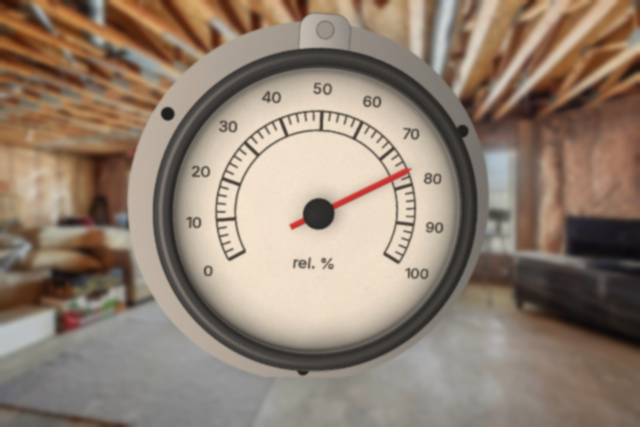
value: 76
